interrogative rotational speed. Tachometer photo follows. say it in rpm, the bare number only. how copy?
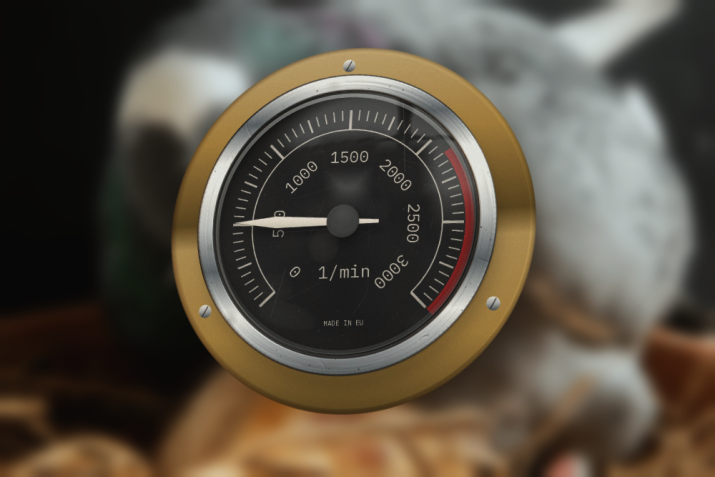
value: 500
